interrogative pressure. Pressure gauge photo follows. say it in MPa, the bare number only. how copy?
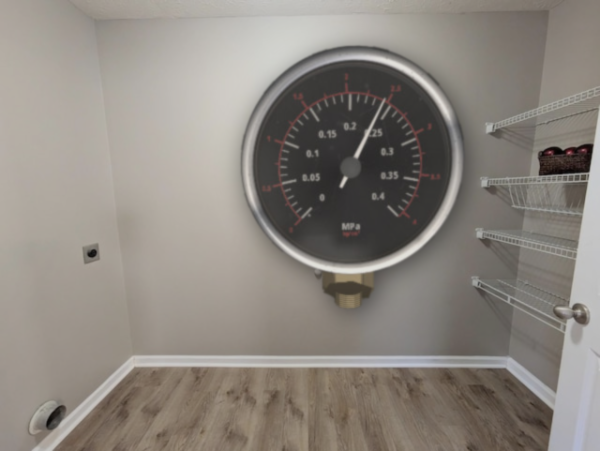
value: 0.24
